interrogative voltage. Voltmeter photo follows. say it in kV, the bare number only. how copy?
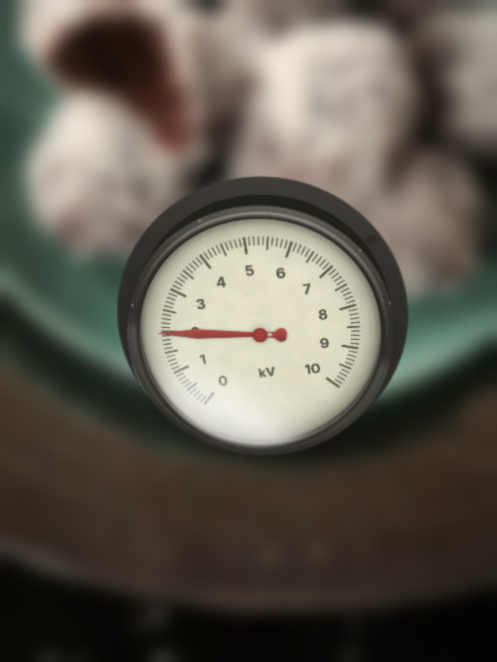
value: 2
